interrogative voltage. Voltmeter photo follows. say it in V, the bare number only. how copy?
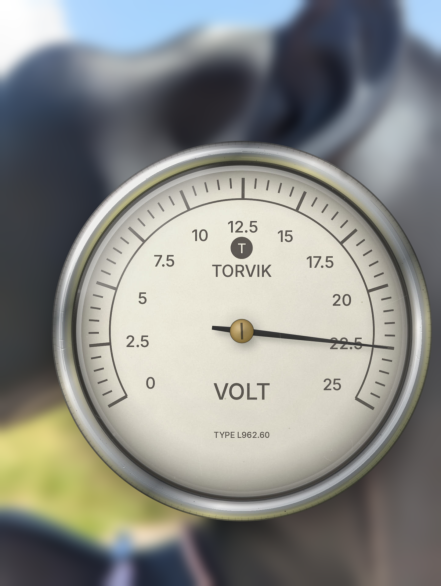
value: 22.5
